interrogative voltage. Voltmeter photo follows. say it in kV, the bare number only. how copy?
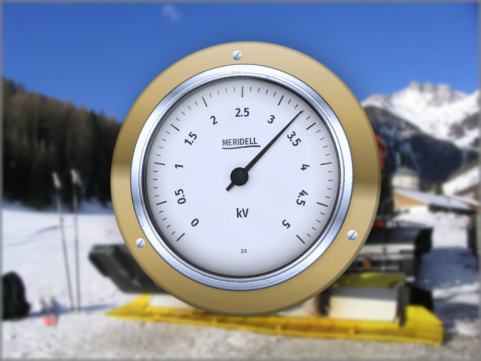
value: 3.3
